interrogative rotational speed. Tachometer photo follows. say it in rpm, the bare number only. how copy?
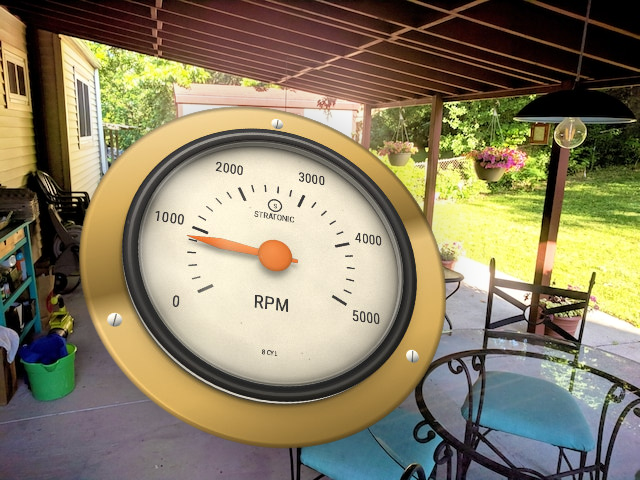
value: 800
